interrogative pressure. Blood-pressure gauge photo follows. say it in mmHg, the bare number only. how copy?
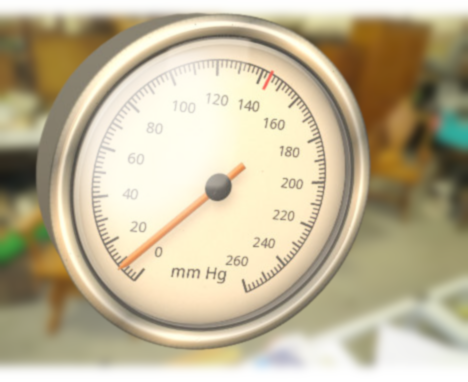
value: 10
